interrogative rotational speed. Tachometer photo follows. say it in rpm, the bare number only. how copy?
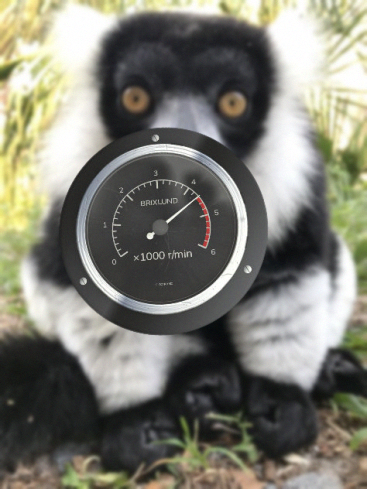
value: 4400
